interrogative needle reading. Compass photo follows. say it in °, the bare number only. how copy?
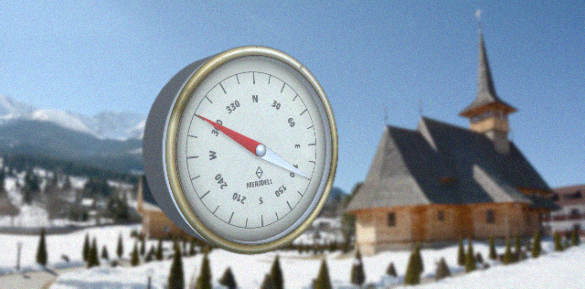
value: 300
